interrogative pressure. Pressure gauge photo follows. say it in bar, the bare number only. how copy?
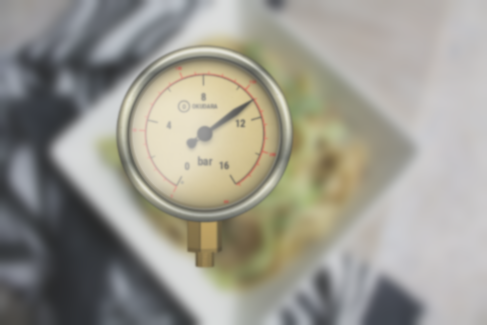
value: 11
